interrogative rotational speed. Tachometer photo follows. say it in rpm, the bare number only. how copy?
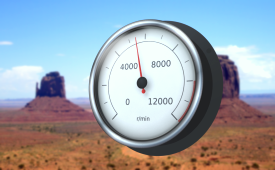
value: 5500
